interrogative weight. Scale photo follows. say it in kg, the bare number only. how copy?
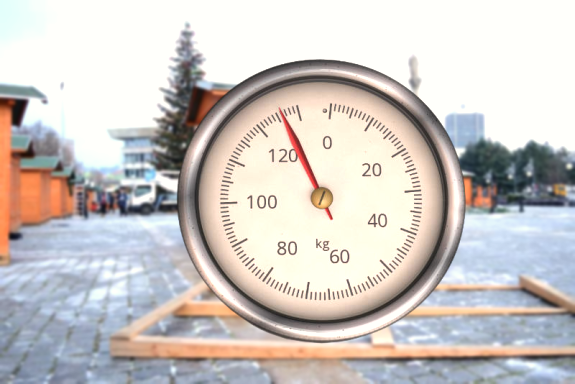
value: 126
